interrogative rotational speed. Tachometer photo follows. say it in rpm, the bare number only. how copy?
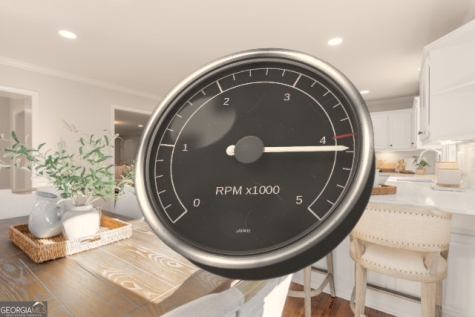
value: 4200
